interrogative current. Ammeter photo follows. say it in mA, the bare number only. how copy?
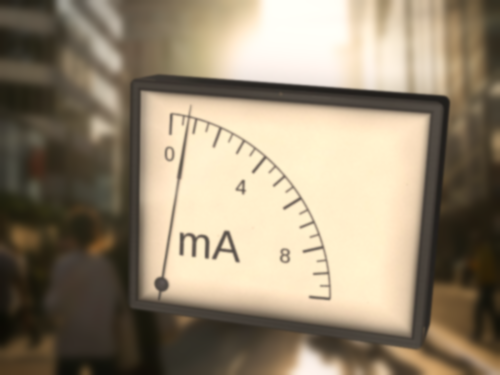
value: 0.75
